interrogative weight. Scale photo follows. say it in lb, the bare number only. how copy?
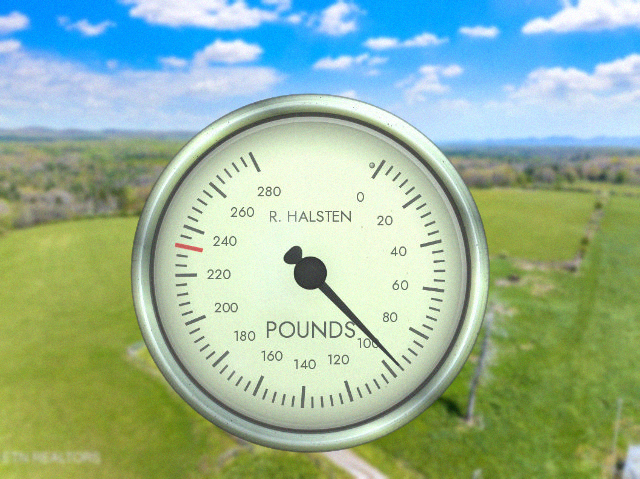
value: 96
